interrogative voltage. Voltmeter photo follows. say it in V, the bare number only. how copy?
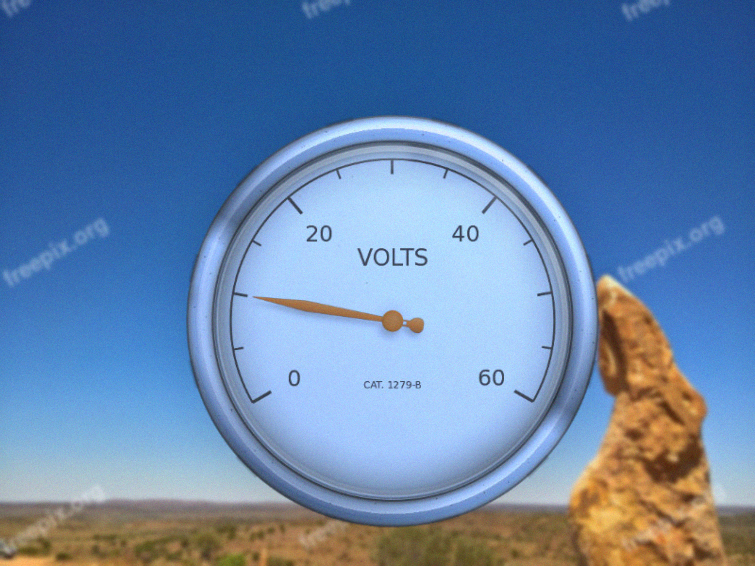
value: 10
